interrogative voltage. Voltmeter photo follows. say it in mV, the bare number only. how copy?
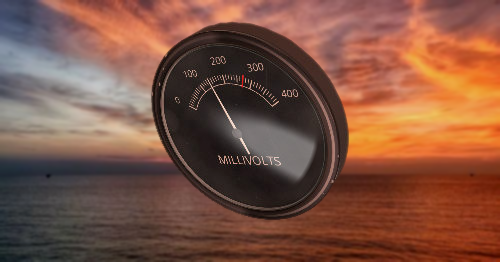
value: 150
